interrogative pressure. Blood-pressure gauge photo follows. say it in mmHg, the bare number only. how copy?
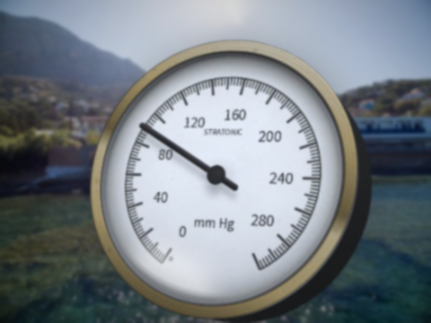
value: 90
